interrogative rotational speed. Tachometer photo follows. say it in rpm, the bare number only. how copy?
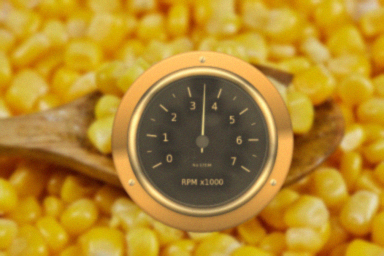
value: 3500
